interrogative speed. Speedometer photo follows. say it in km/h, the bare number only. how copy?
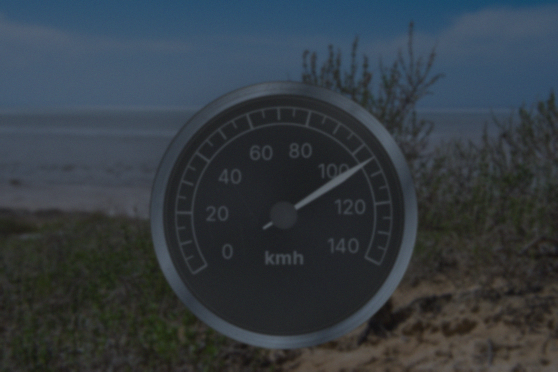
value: 105
